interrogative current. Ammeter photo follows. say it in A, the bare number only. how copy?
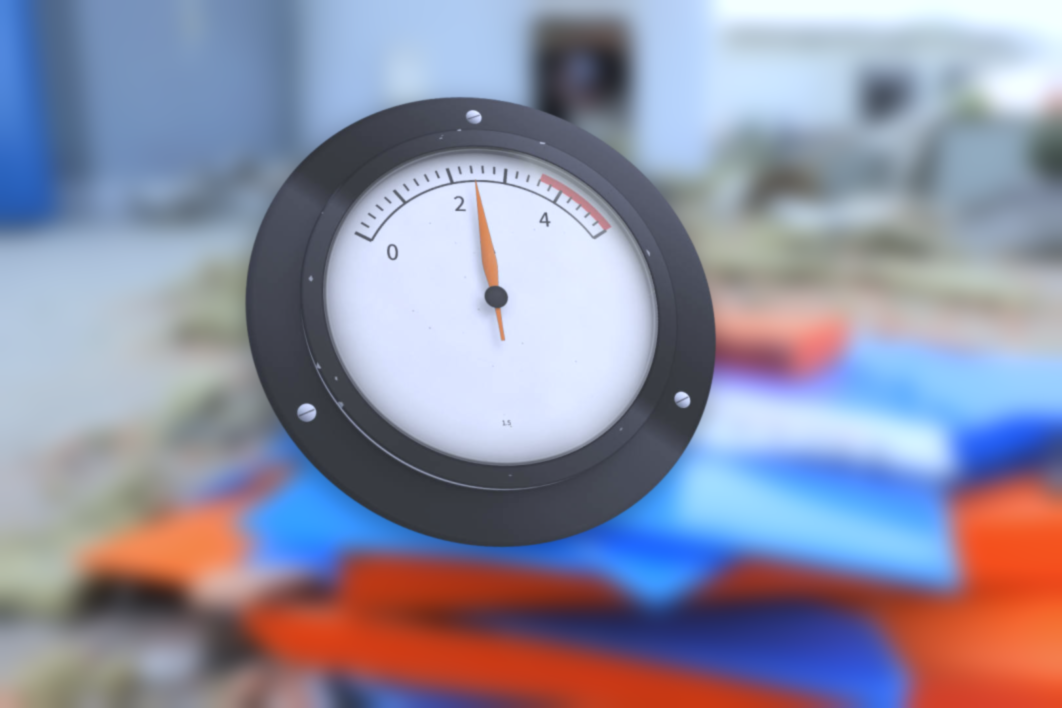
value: 2.4
